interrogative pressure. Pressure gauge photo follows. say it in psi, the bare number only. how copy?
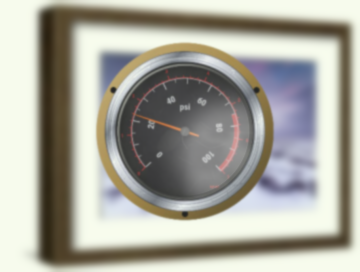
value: 22.5
